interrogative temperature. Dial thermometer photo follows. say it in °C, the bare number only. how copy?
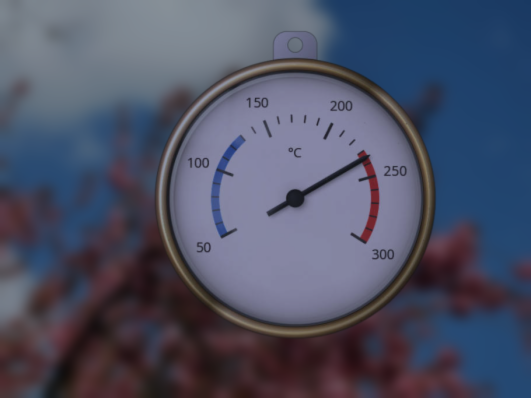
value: 235
